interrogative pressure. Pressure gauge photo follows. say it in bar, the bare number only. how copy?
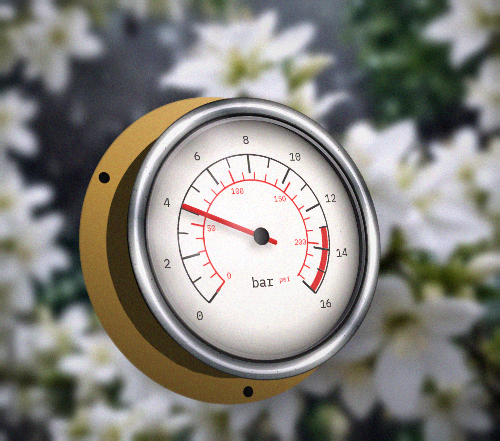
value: 4
